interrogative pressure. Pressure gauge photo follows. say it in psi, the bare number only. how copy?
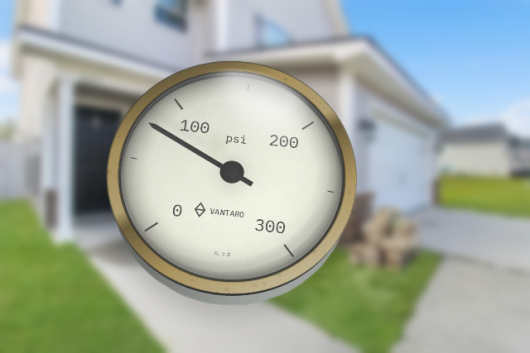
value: 75
